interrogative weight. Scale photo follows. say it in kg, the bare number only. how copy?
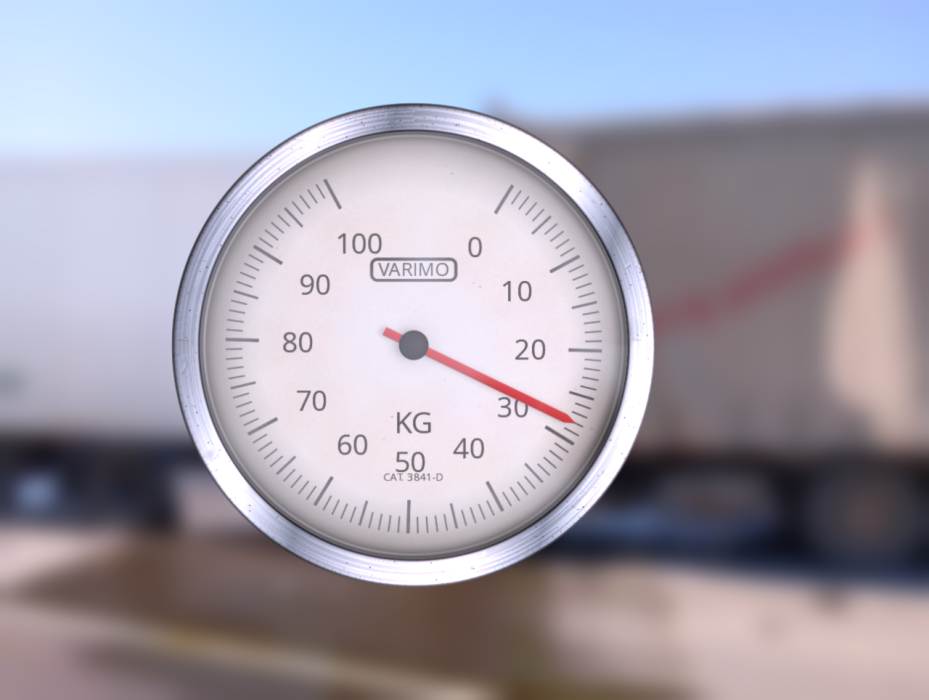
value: 28
